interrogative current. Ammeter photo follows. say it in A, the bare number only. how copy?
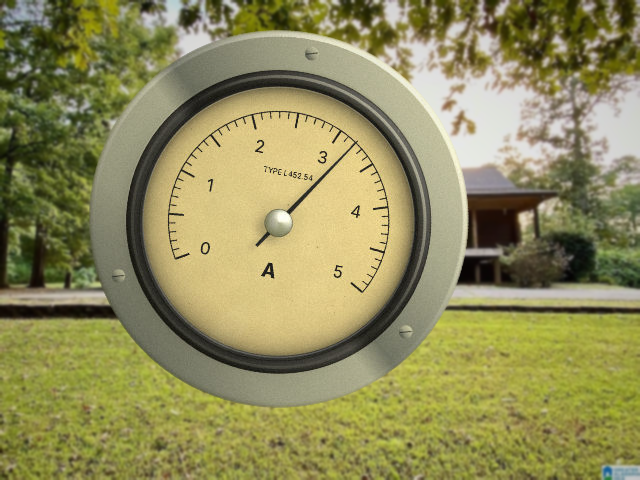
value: 3.2
